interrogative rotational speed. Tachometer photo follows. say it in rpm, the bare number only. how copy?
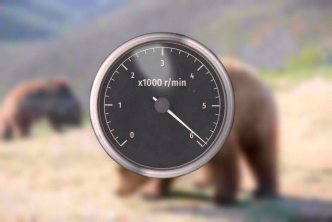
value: 5900
